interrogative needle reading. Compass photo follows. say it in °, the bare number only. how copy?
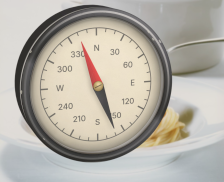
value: 340
